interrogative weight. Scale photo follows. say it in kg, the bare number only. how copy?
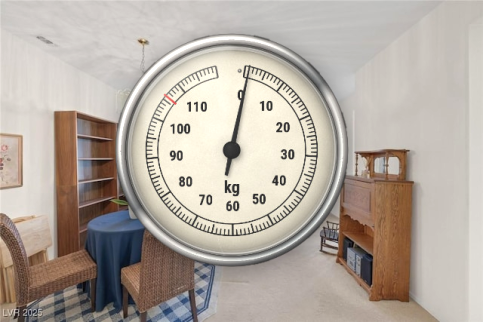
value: 1
